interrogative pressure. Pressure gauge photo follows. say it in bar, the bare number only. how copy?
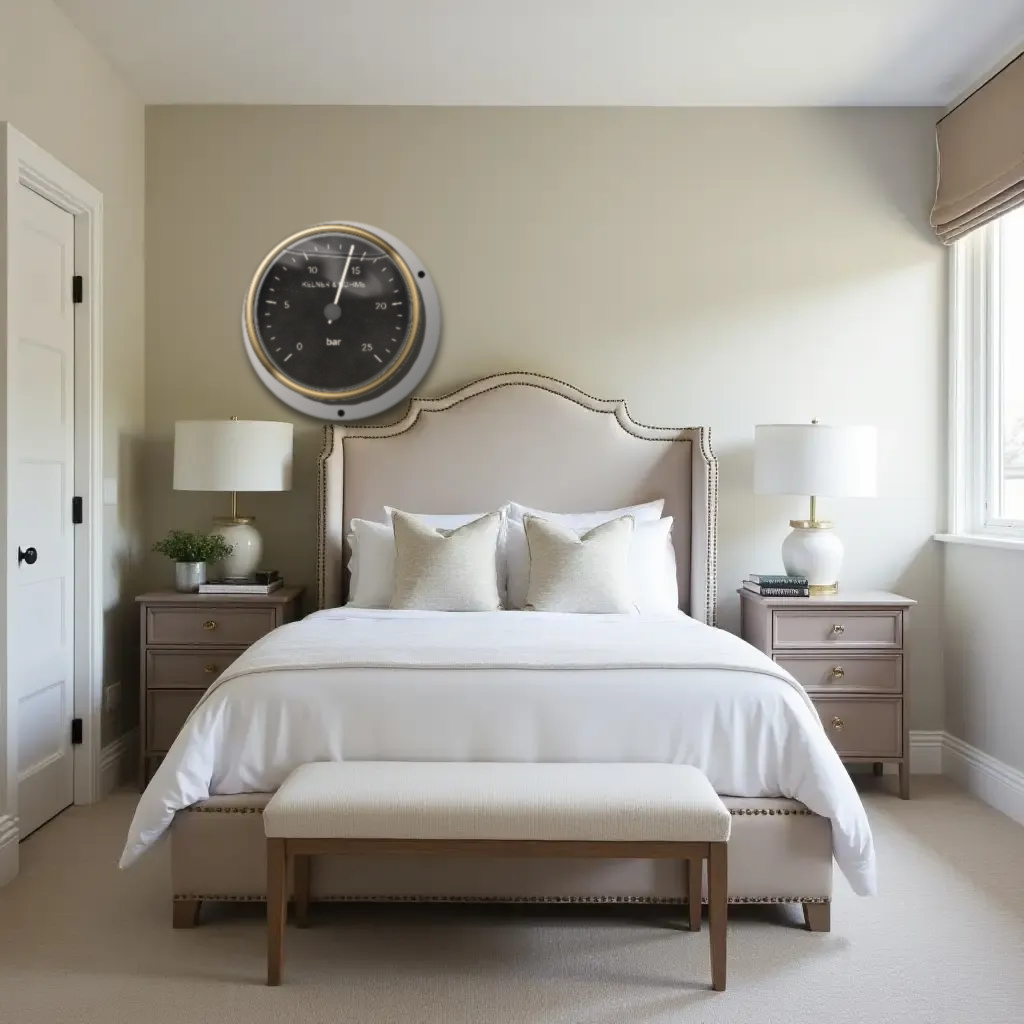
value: 14
